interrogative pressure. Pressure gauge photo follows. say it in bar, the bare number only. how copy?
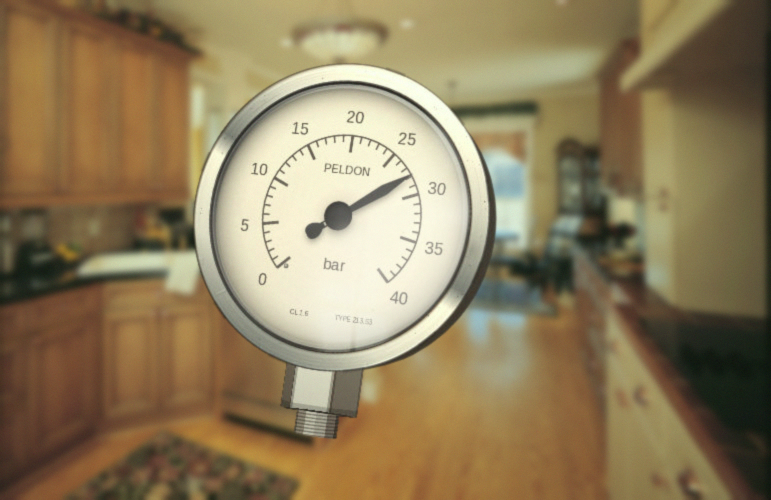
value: 28
